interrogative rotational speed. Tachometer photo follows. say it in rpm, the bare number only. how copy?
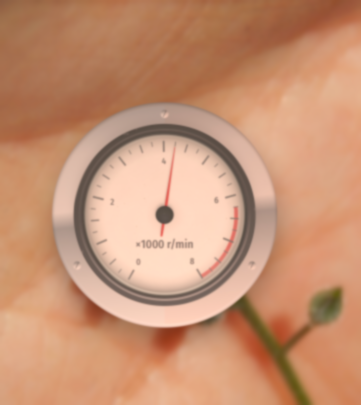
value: 4250
